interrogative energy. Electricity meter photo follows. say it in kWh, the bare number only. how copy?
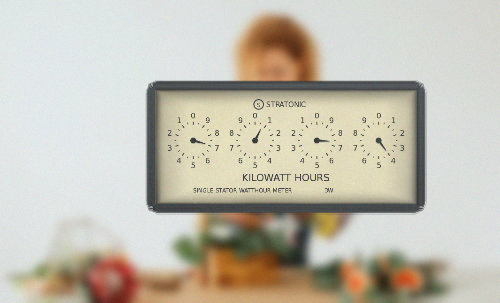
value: 7074
